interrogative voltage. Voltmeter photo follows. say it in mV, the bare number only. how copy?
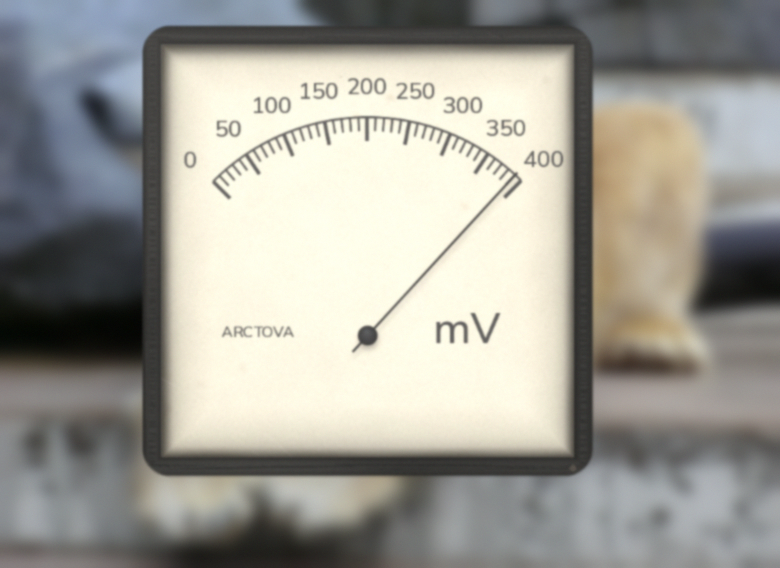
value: 390
